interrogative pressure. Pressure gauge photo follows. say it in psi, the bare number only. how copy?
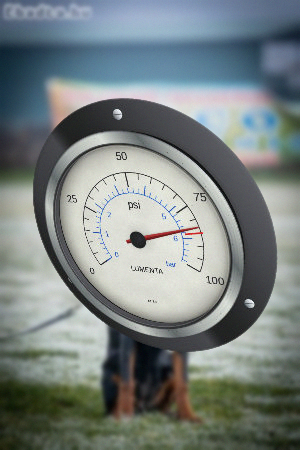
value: 82.5
